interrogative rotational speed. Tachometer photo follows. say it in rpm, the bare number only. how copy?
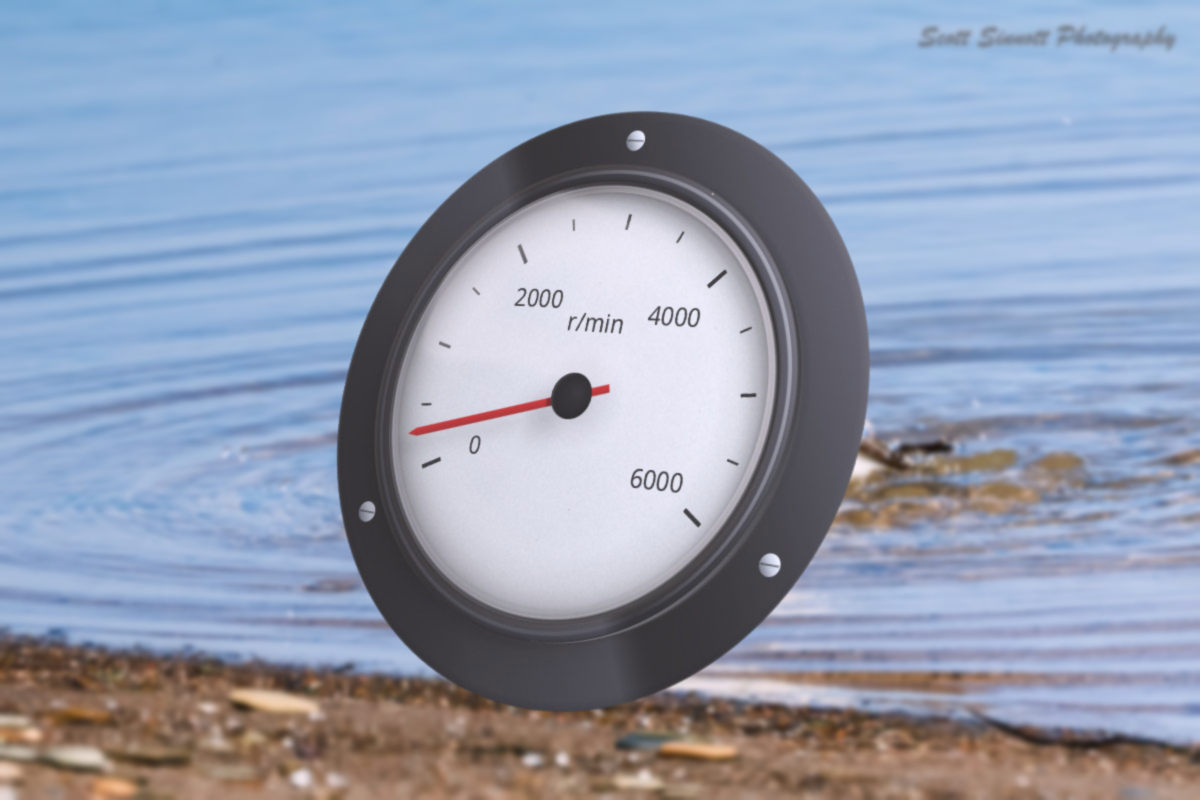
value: 250
